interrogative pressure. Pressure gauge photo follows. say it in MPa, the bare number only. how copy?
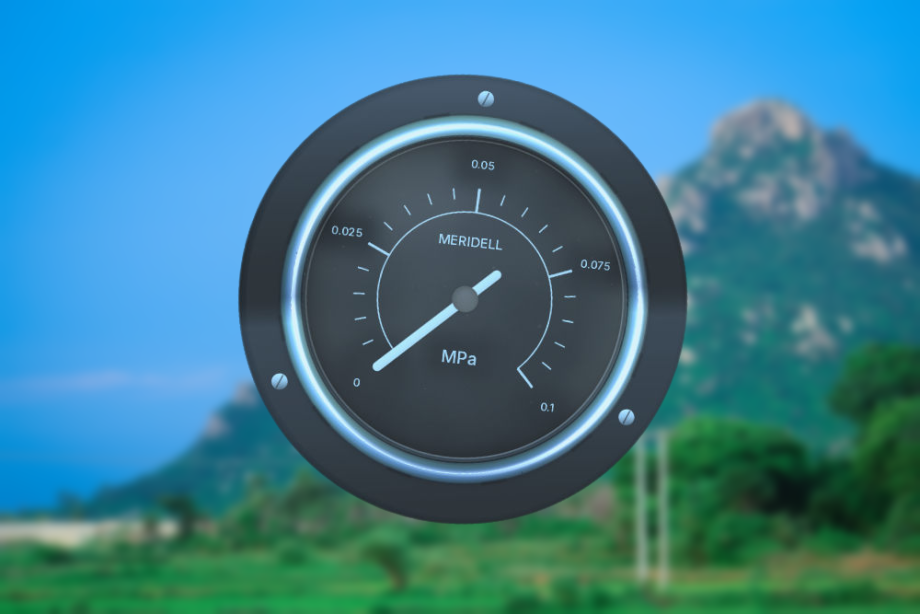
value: 0
